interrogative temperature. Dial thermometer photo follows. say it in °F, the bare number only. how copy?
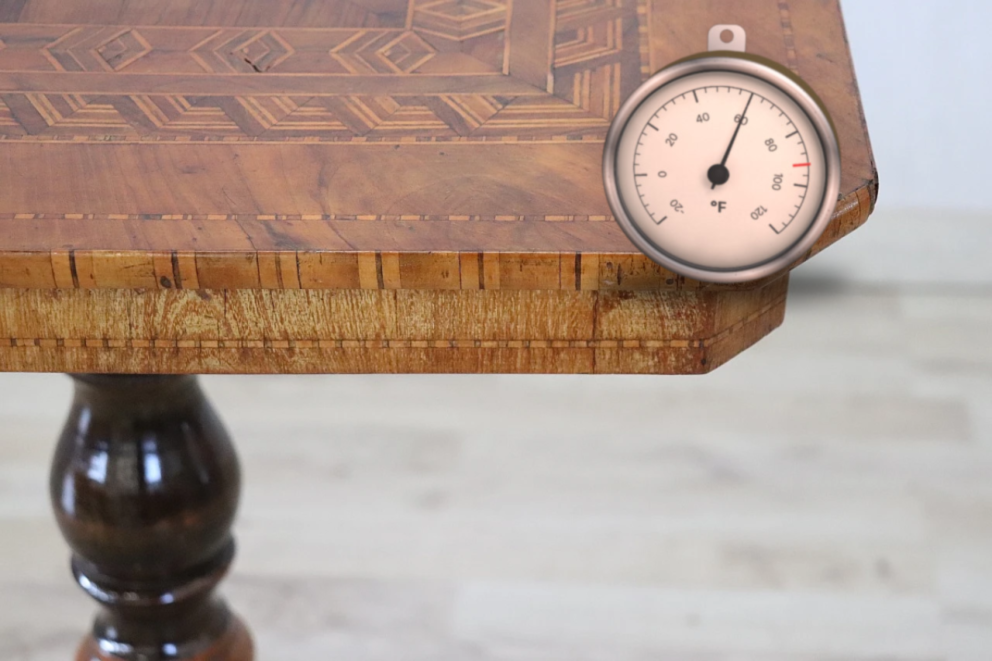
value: 60
